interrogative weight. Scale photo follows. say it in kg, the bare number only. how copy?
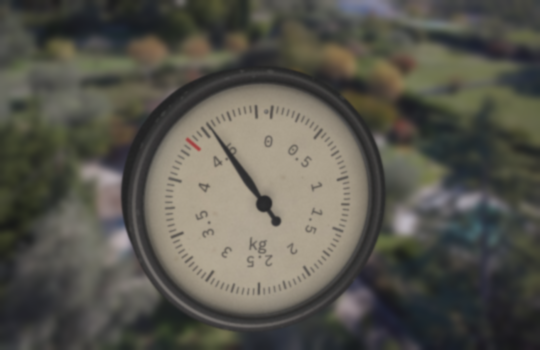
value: 4.55
